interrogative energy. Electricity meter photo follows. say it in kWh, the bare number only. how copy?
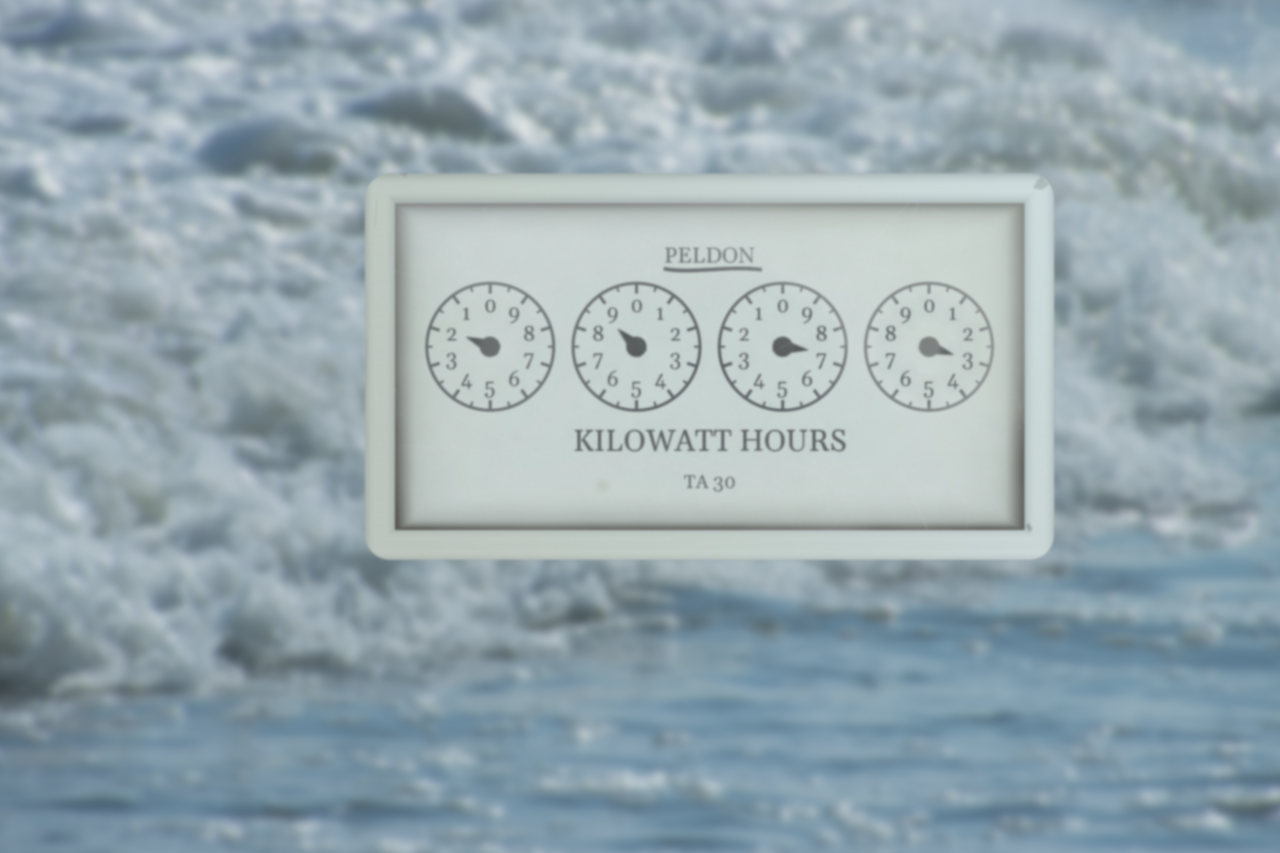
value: 1873
